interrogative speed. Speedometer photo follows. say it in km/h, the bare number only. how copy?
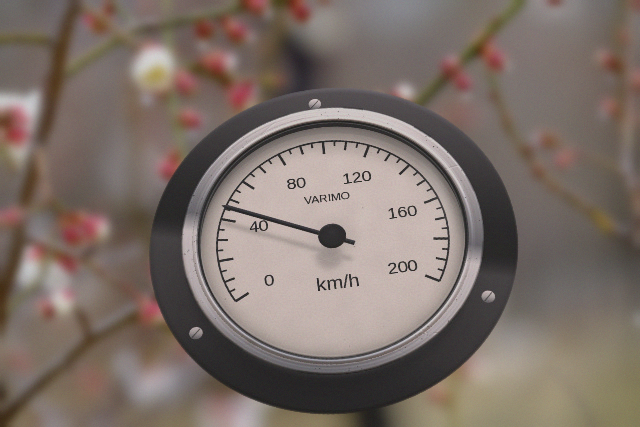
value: 45
